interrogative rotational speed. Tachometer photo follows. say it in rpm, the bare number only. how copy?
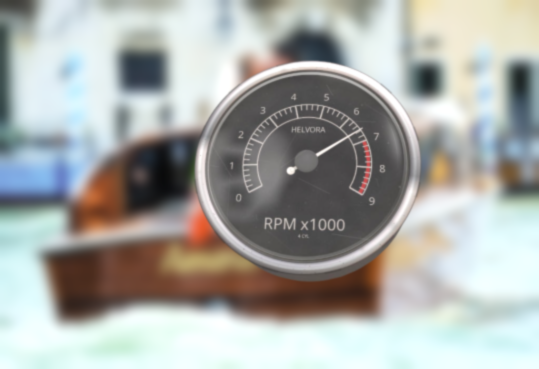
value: 6600
